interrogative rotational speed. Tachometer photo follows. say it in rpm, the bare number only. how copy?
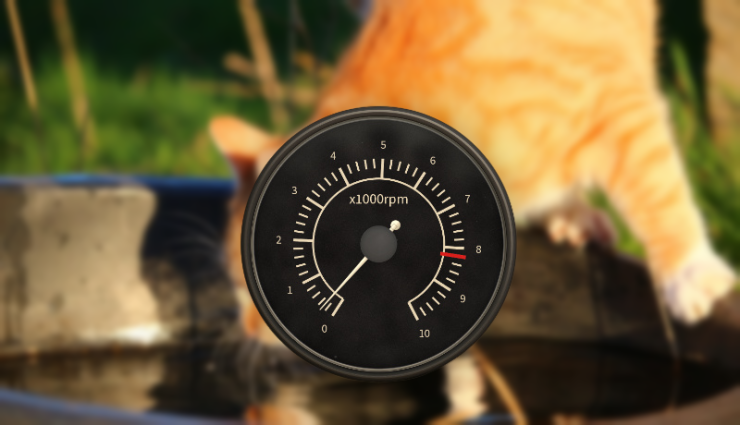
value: 300
